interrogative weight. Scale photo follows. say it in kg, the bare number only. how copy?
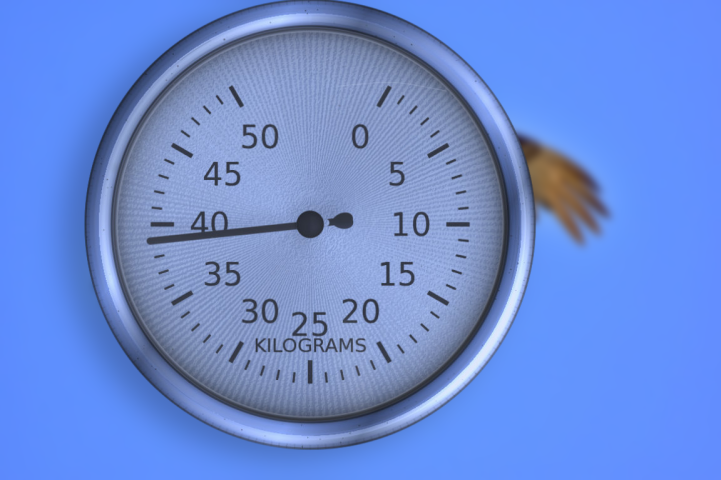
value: 39
